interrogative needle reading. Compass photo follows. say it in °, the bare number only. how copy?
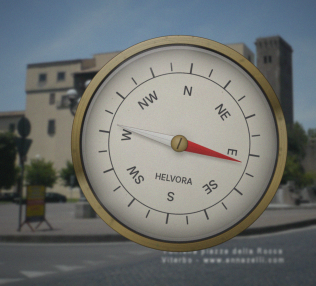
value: 97.5
